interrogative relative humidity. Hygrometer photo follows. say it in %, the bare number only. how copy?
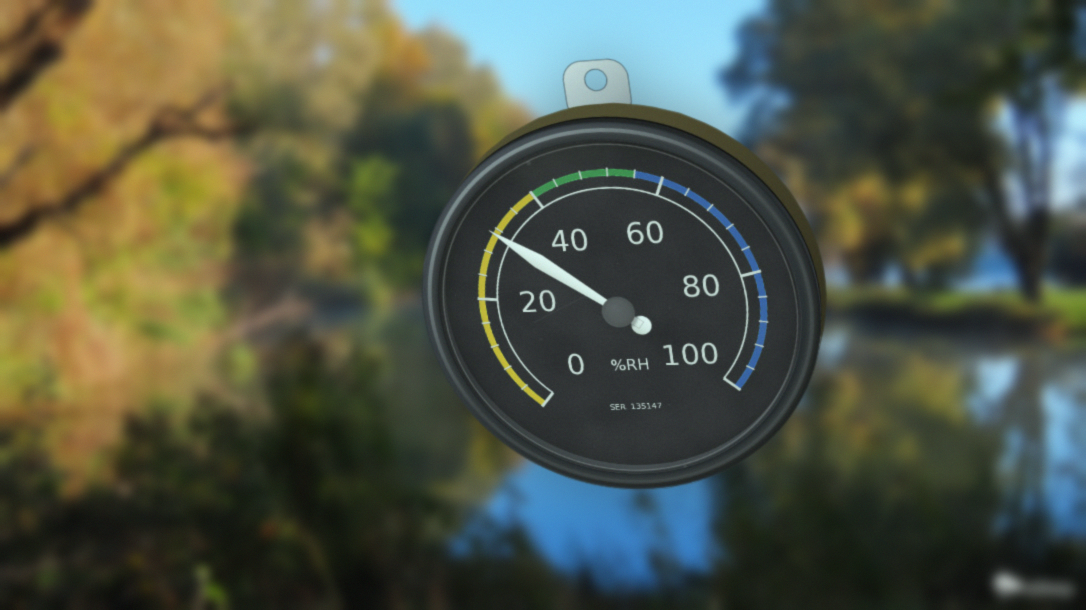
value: 32
